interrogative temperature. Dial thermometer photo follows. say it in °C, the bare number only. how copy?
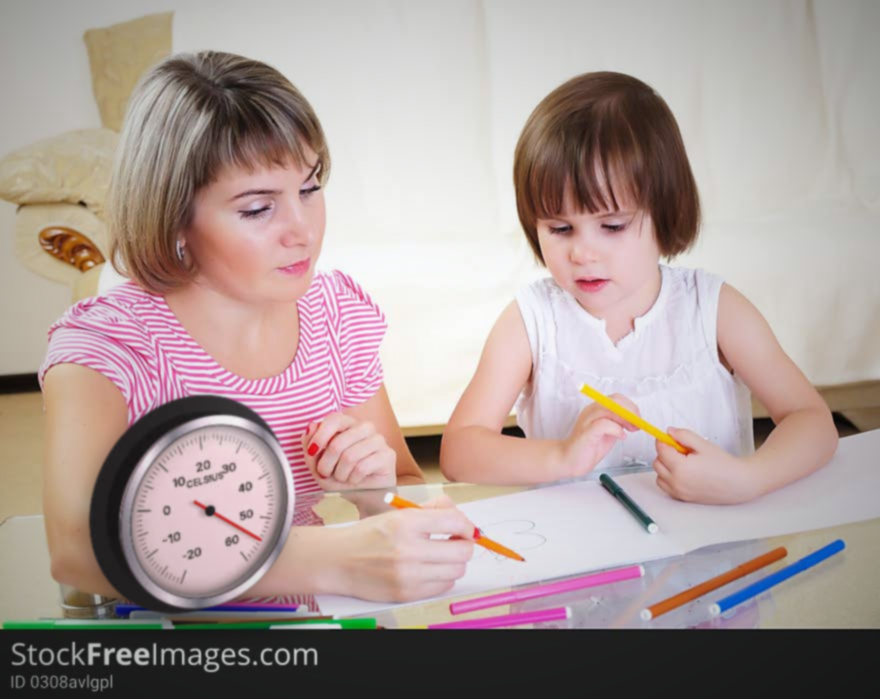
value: 55
